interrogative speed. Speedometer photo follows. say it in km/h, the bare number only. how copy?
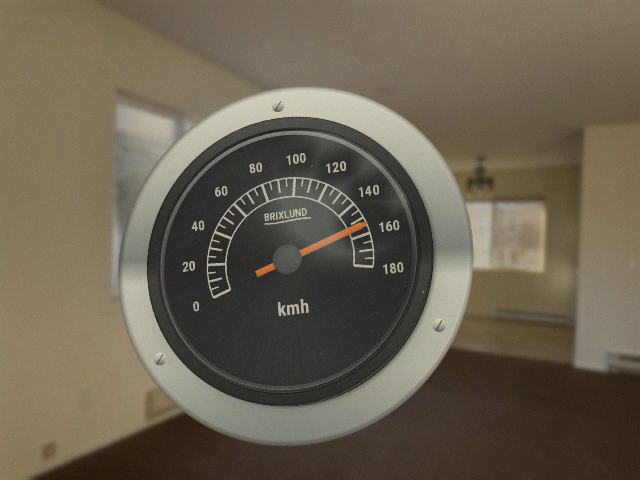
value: 155
